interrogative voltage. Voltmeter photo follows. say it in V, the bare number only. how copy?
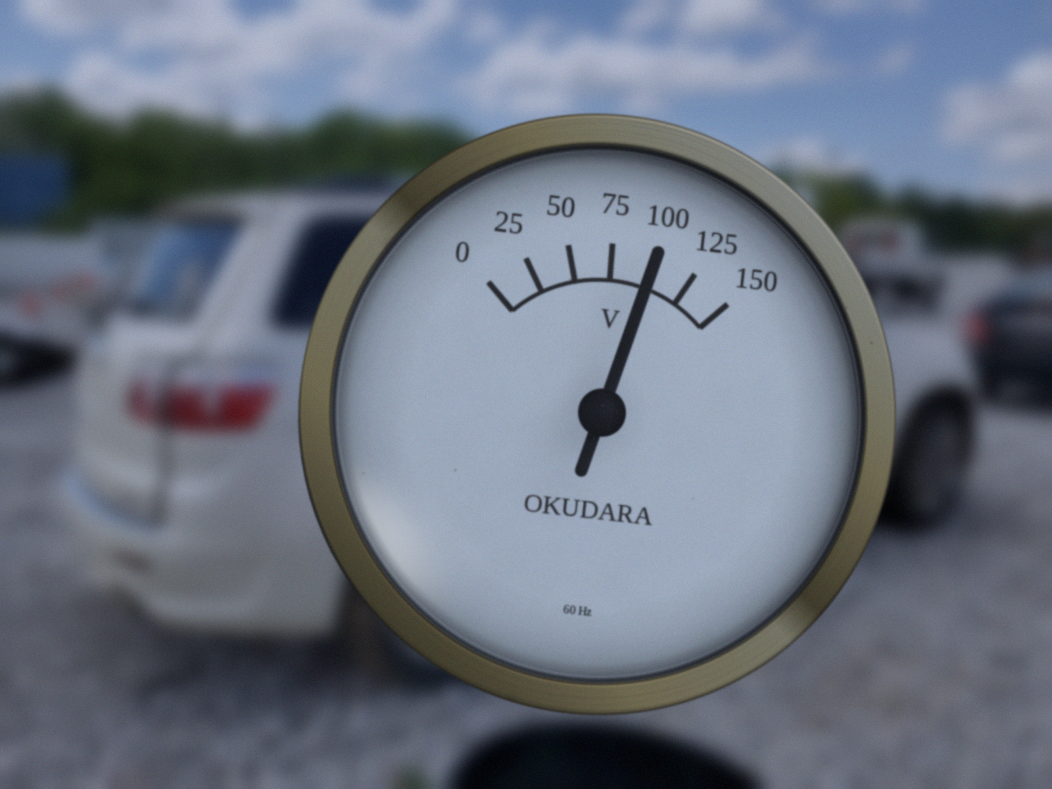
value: 100
